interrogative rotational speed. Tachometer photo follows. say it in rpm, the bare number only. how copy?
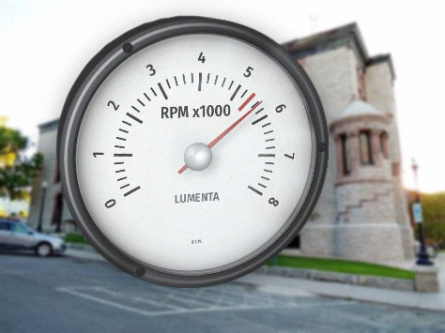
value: 5600
